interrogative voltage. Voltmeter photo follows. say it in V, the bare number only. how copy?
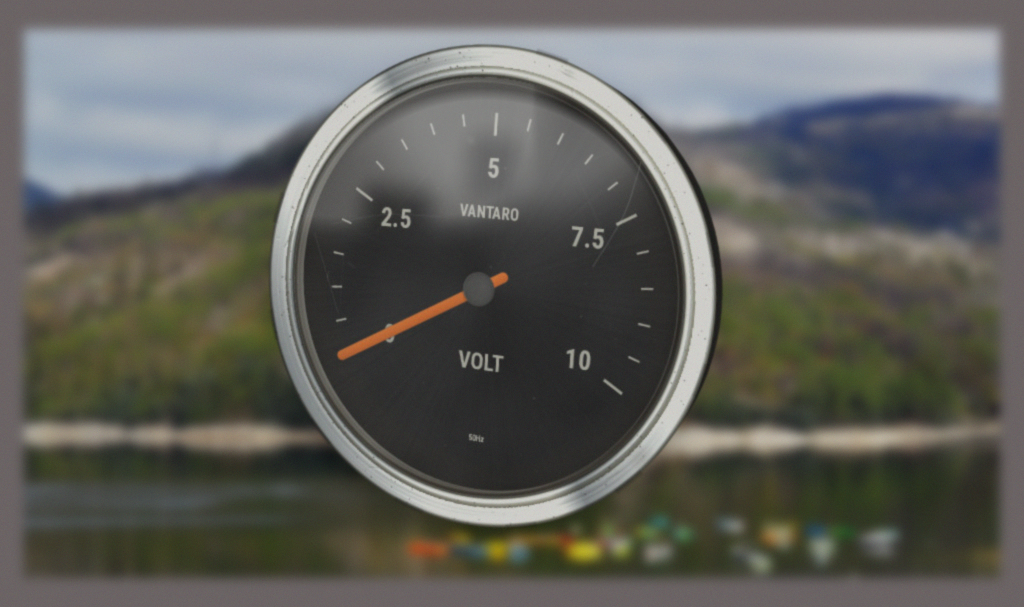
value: 0
